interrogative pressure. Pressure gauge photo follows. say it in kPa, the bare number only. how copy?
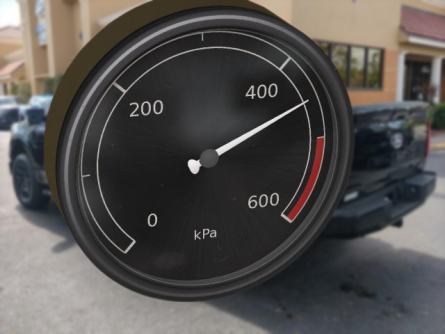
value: 450
